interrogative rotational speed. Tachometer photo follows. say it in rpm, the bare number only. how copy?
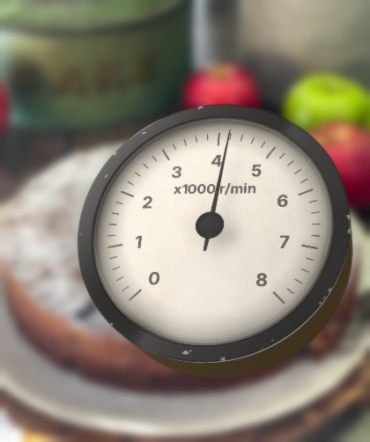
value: 4200
